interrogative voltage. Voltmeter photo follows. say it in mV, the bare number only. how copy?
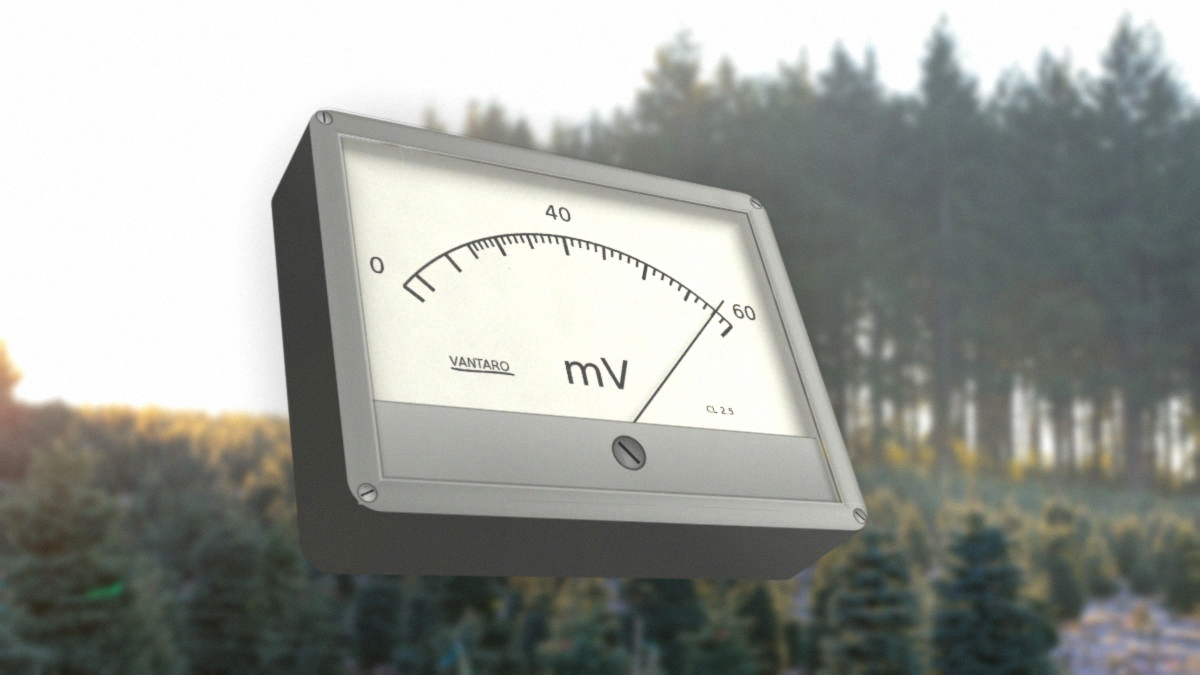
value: 58
